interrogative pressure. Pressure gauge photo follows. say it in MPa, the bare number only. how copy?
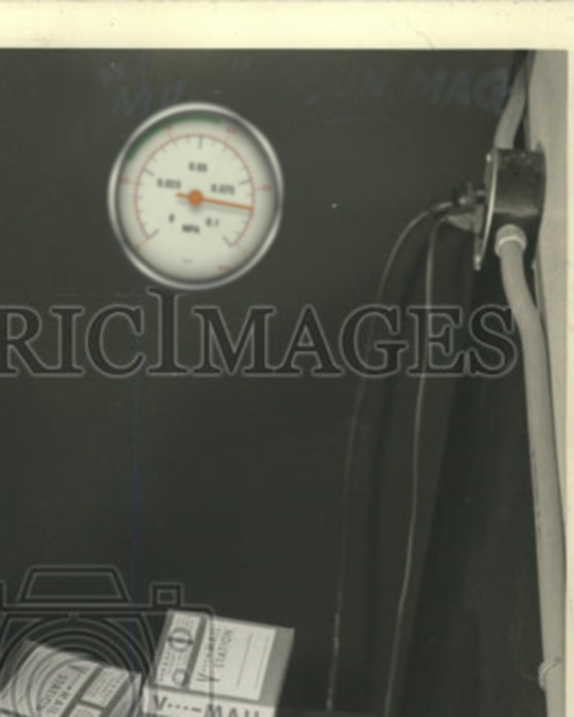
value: 0.085
